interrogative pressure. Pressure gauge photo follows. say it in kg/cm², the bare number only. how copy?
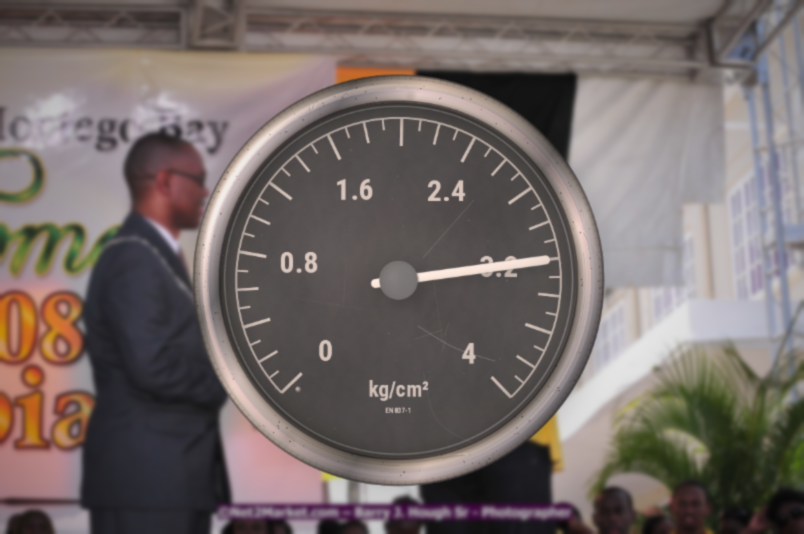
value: 3.2
